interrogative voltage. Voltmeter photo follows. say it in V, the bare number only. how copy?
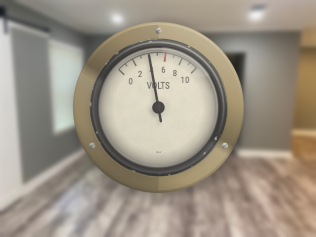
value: 4
